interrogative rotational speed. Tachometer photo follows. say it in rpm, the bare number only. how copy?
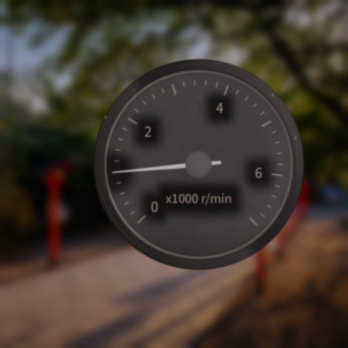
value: 1000
